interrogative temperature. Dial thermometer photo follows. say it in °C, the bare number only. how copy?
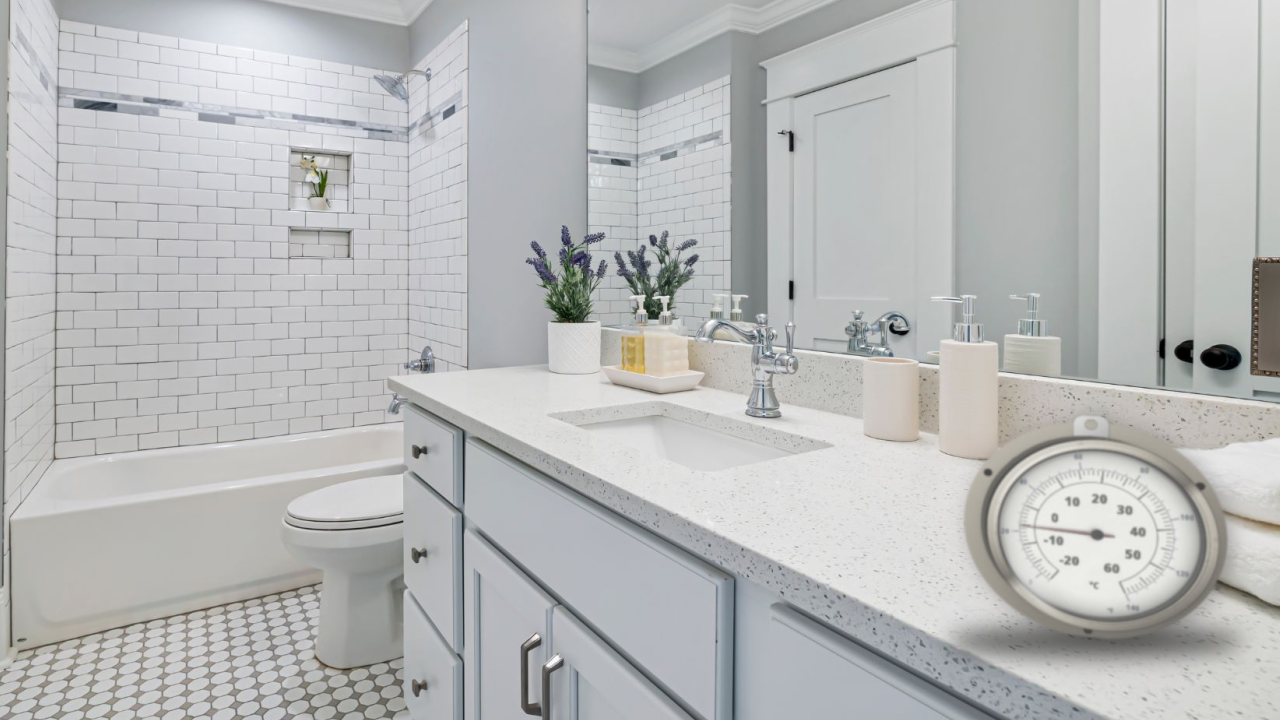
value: -5
